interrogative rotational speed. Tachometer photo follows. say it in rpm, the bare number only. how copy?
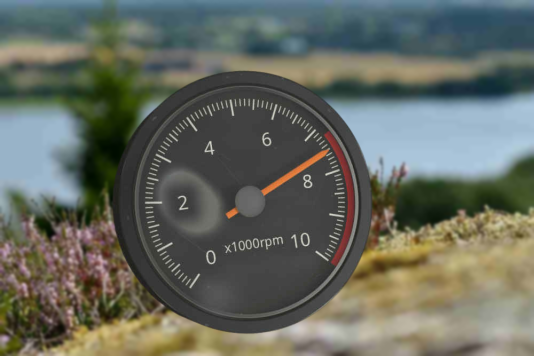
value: 7500
